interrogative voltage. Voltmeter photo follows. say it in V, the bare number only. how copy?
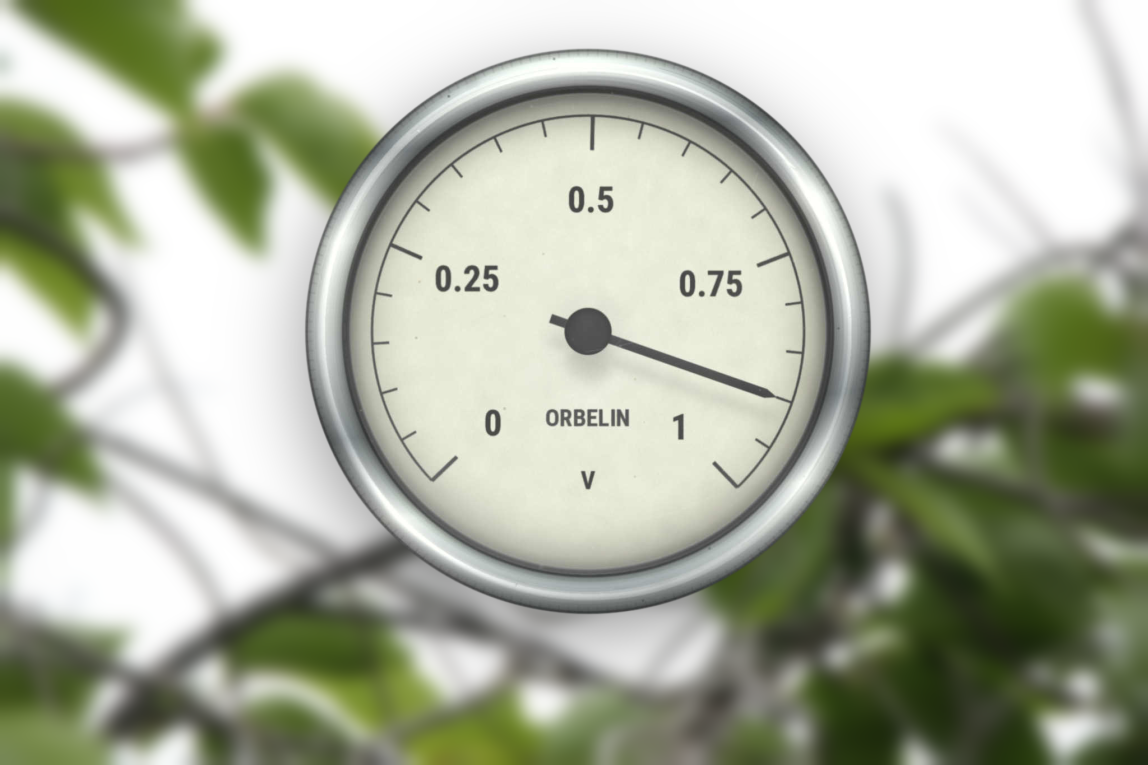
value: 0.9
